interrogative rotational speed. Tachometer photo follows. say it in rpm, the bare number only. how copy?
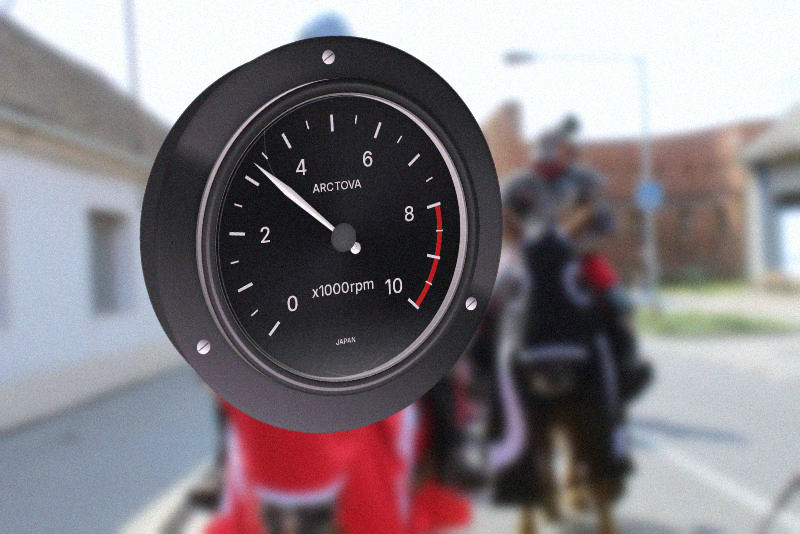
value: 3250
